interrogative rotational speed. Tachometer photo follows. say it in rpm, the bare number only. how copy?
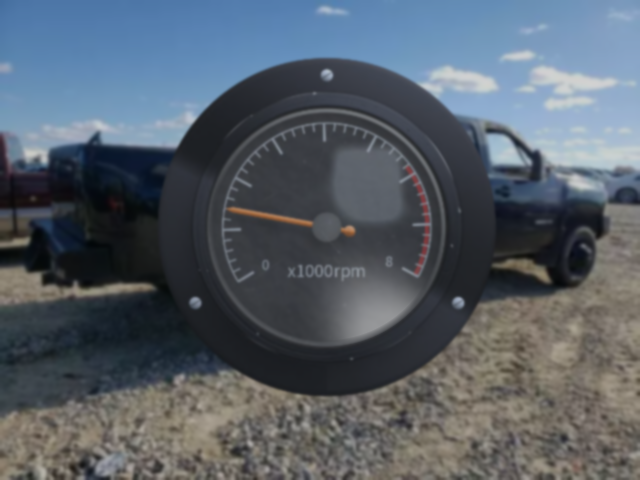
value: 1400
